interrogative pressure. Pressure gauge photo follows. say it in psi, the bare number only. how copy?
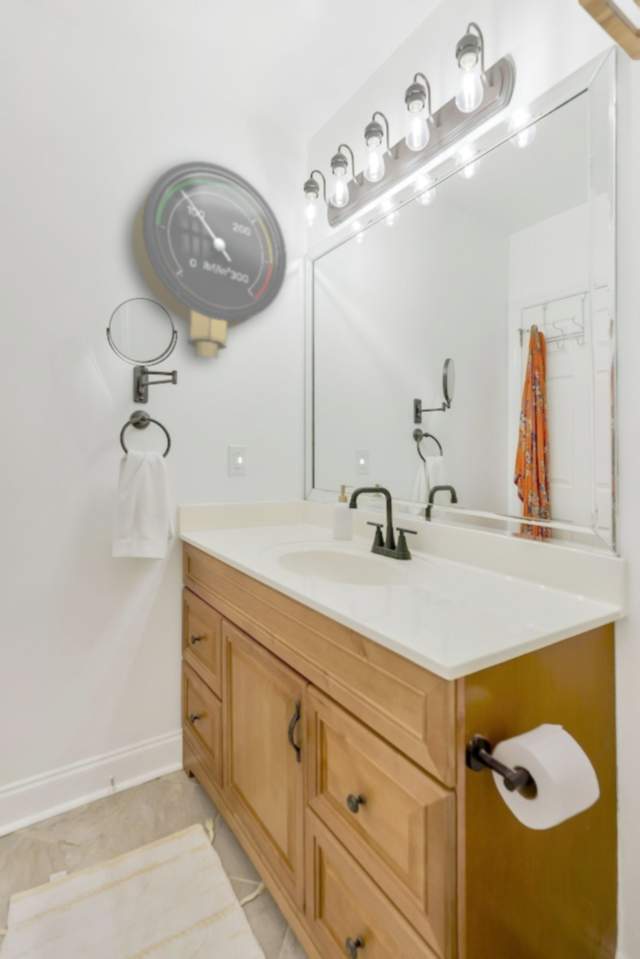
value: 100
